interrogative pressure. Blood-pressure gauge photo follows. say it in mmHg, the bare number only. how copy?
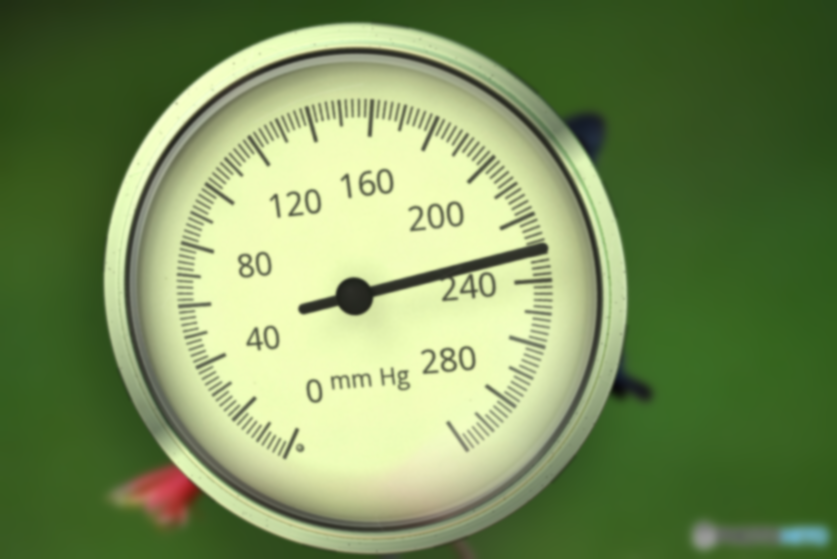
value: 230
